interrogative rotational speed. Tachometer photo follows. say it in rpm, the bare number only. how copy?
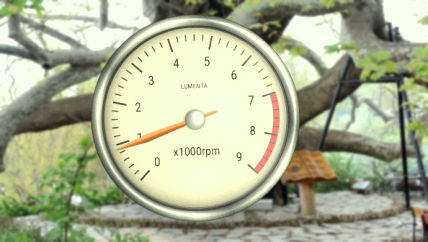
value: 900
